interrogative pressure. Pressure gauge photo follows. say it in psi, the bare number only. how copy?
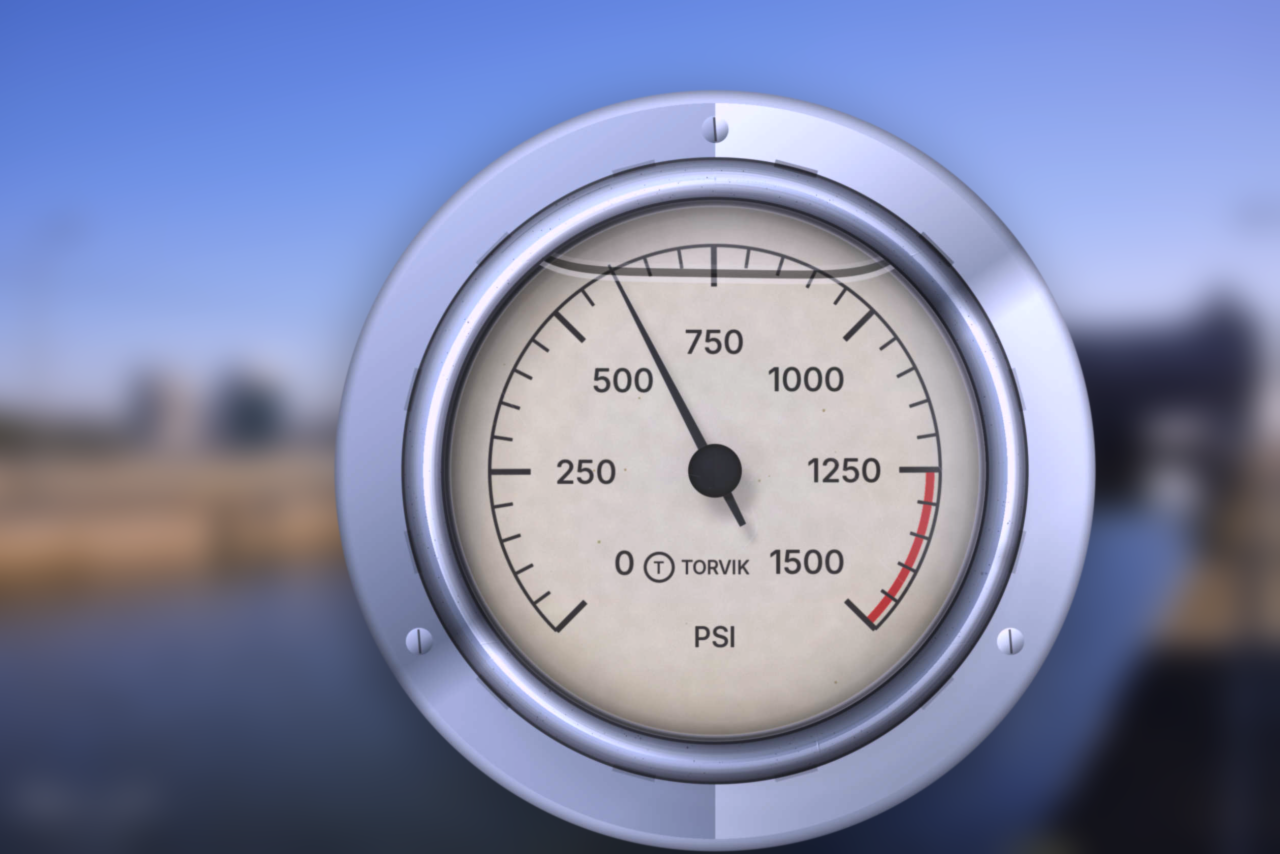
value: 600
